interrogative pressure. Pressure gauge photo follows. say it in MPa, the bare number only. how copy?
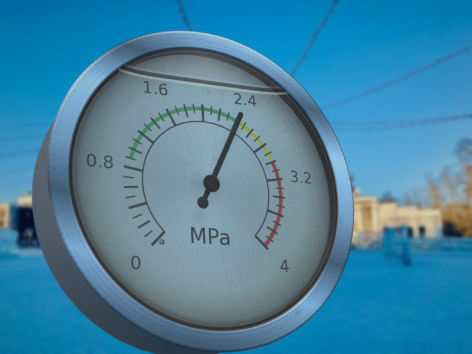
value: 2.4
